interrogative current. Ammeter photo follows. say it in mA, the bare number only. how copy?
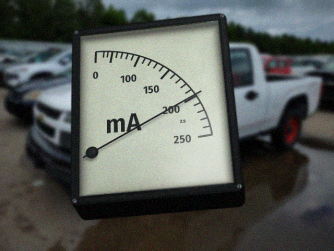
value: 200
